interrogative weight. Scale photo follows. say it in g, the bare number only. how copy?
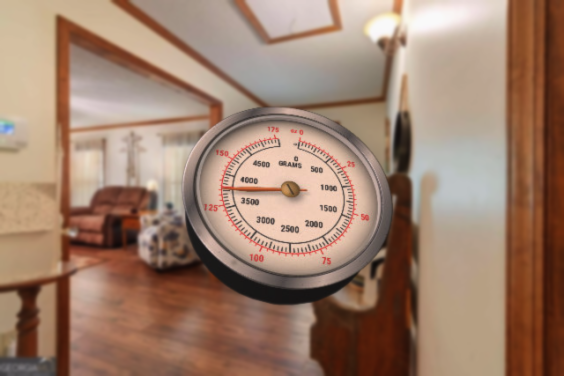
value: 3750
